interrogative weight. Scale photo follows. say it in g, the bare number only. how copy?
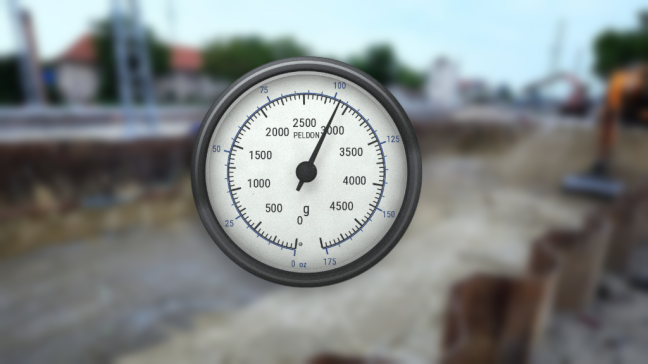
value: 2900
